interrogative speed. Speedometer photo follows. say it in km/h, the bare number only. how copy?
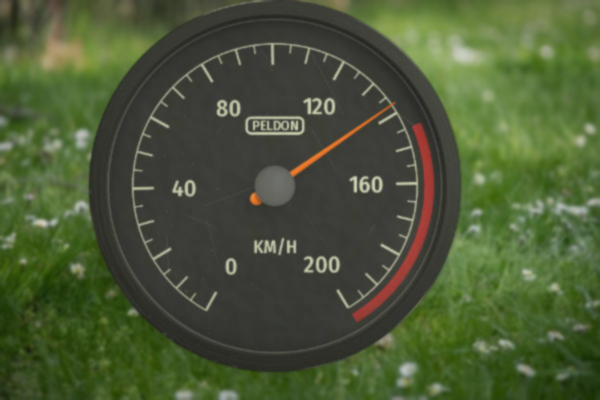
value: 137.5
